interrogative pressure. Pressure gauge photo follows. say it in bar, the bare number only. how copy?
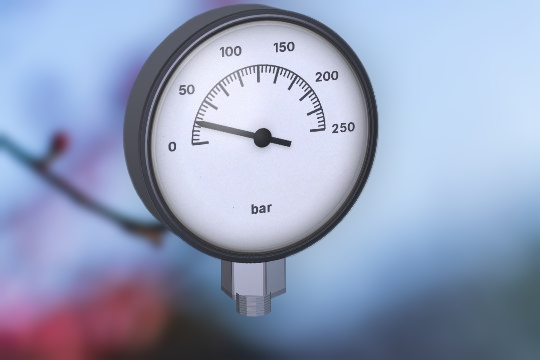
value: 25
